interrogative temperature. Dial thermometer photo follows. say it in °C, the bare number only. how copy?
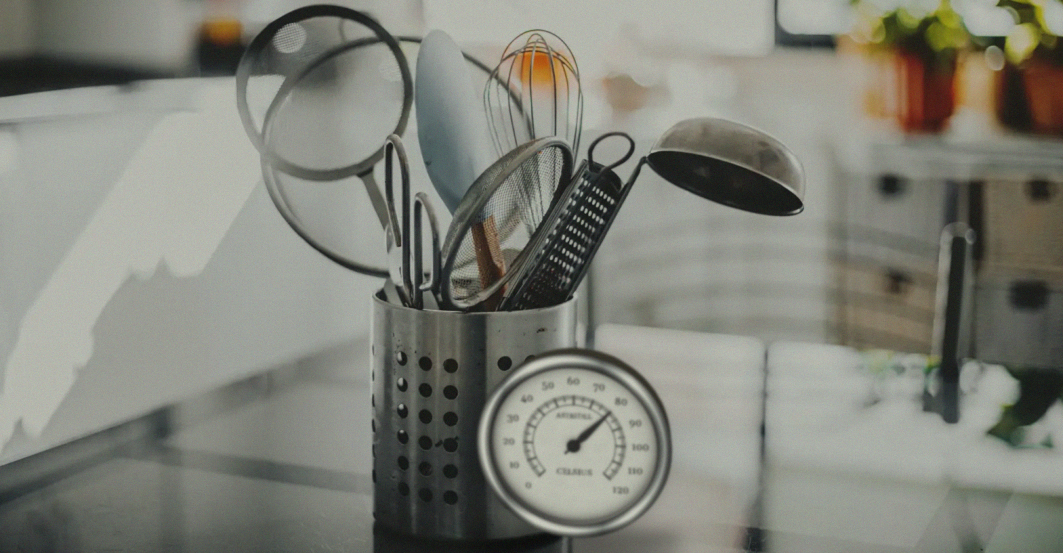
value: 80
